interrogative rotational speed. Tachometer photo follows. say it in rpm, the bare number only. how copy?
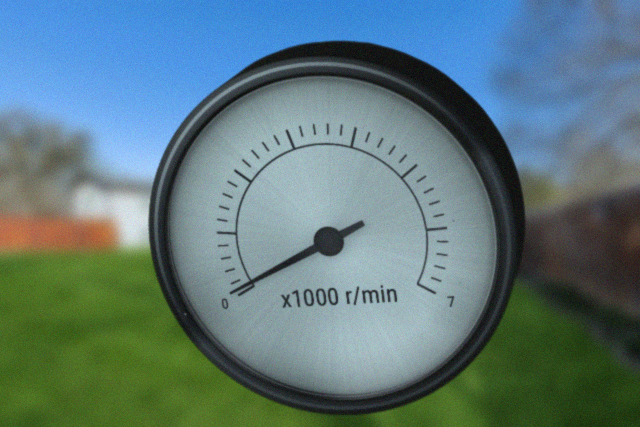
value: 100
